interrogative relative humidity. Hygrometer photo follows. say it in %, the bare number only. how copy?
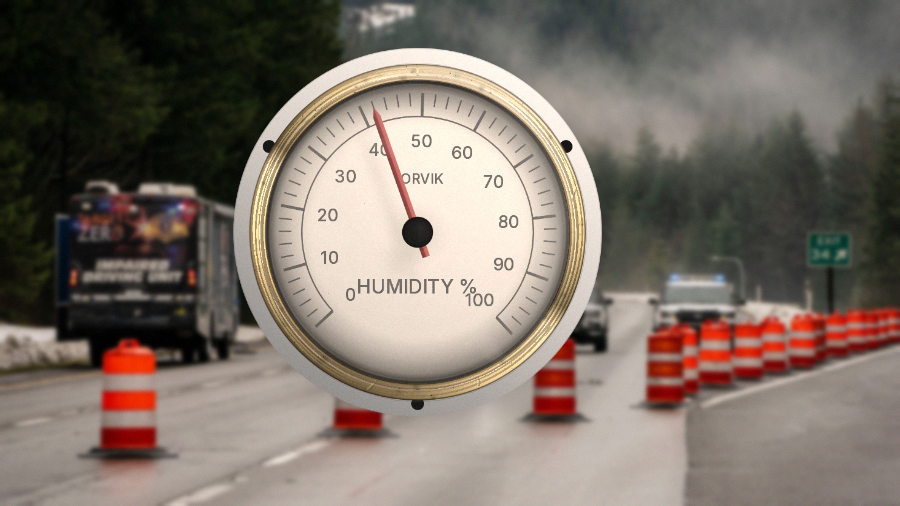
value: 42
